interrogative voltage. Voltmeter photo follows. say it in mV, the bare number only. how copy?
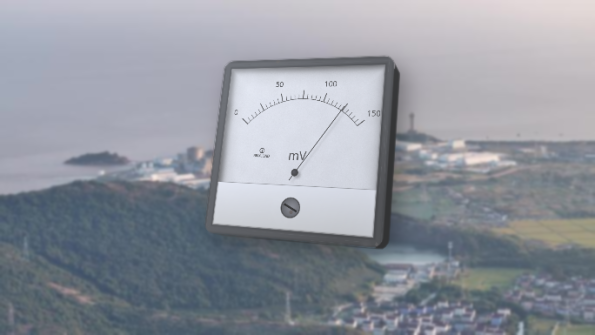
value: 125
